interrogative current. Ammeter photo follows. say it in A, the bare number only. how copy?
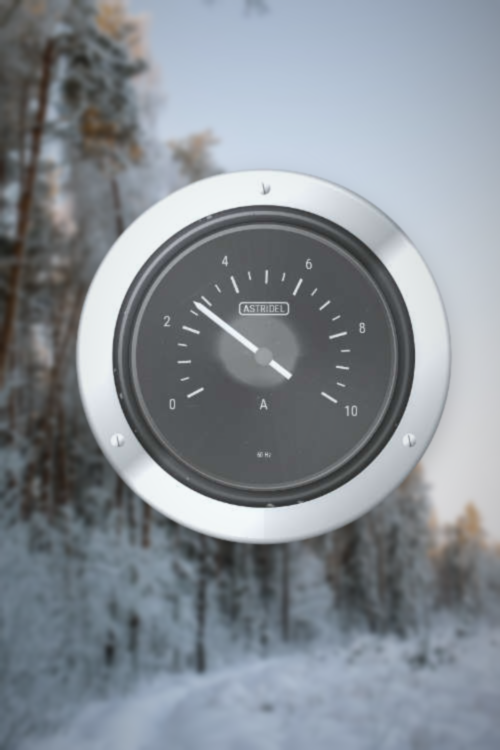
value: 2.75
